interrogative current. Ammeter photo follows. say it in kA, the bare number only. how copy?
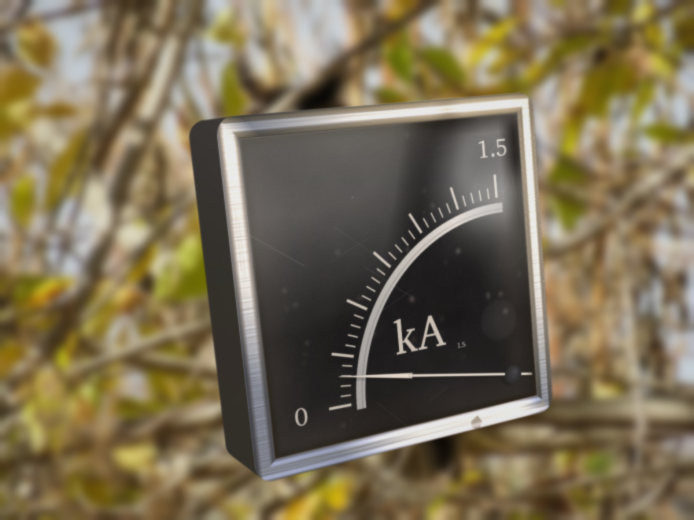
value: 0.15
